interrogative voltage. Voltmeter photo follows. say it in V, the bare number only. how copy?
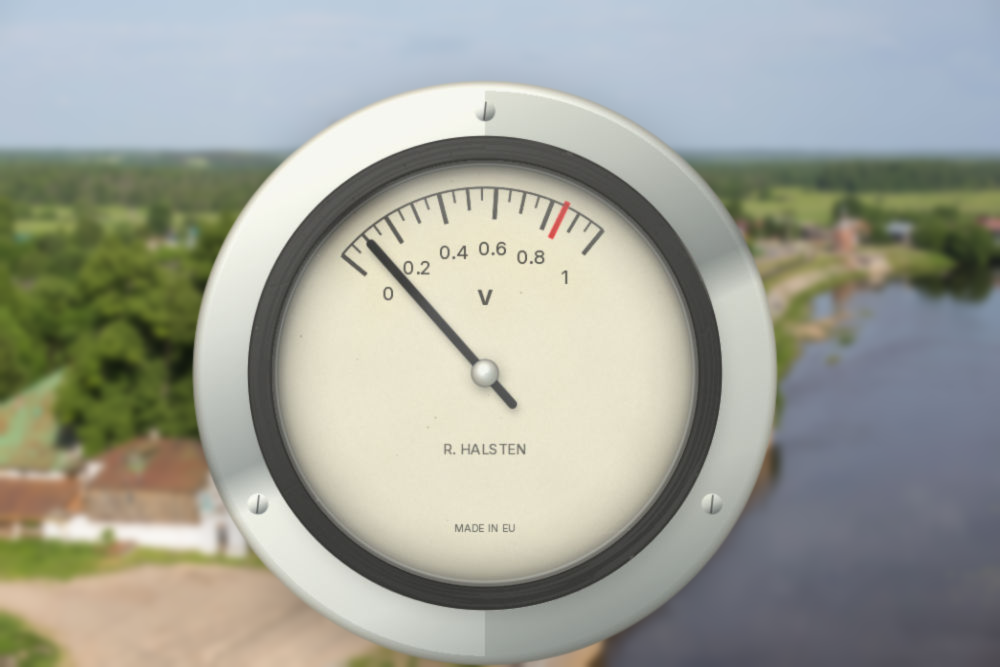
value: 0.1
